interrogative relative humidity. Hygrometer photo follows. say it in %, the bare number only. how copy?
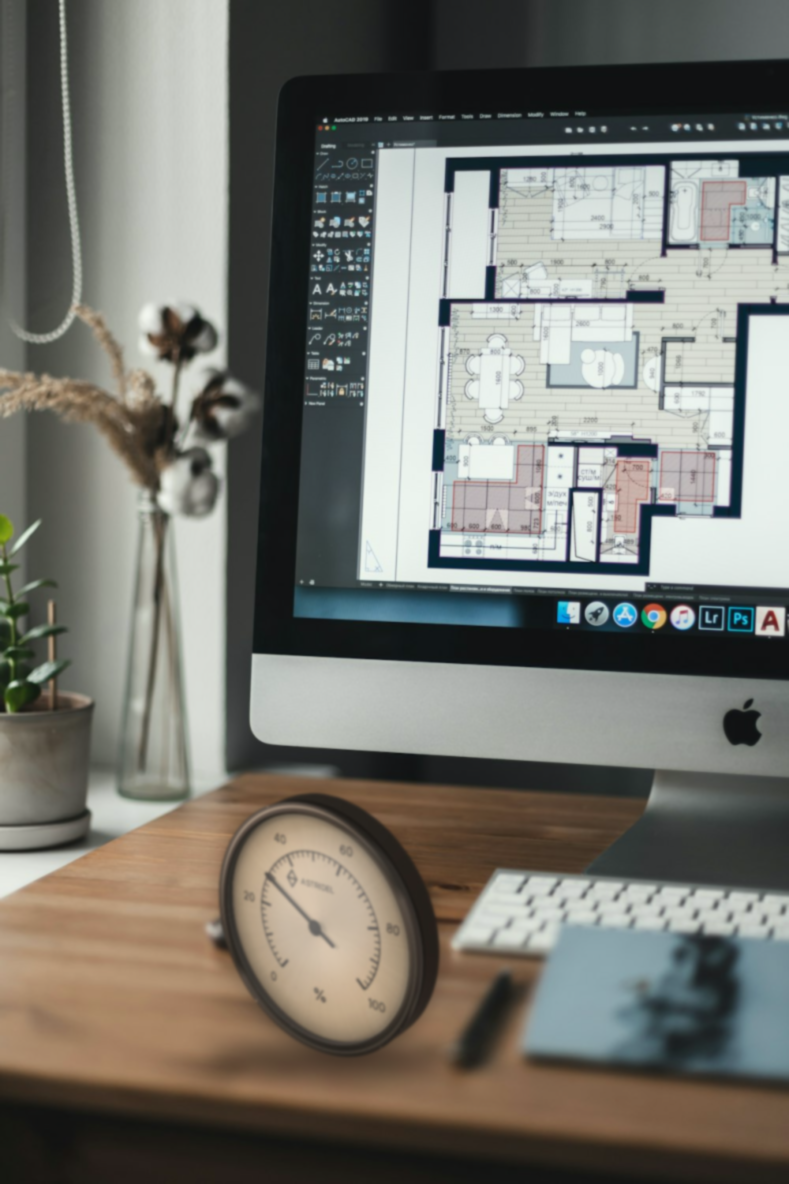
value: 30
